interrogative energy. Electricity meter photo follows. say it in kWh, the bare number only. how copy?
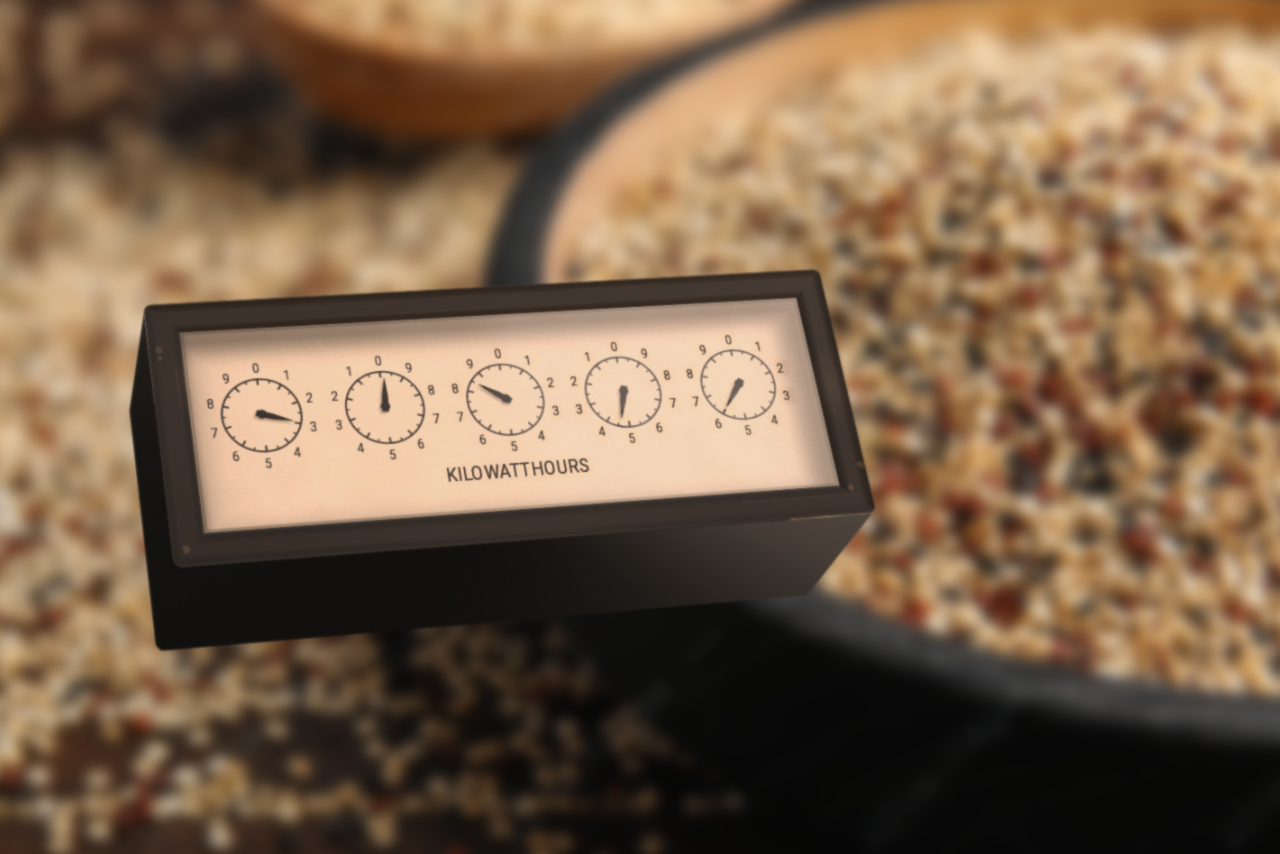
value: 29846
